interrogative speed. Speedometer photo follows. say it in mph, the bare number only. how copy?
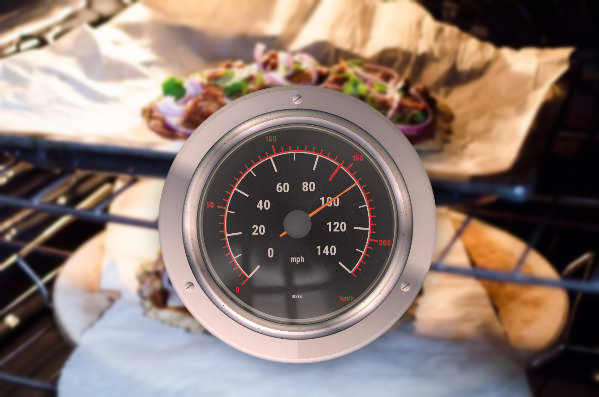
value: 100
